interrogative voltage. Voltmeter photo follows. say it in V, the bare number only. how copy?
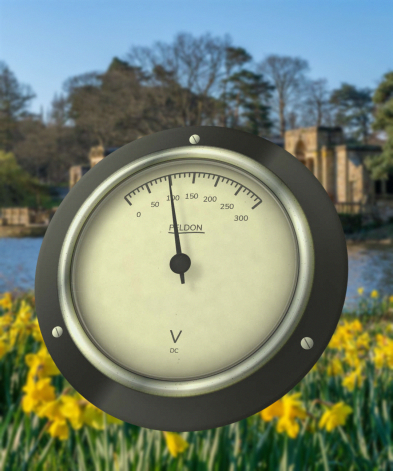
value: 100
